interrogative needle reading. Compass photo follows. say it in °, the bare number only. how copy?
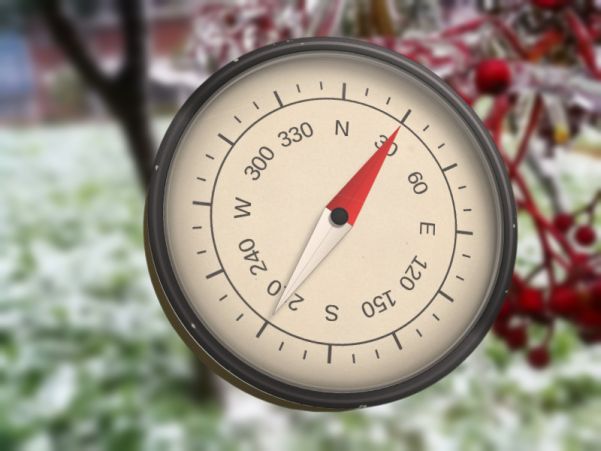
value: 30
